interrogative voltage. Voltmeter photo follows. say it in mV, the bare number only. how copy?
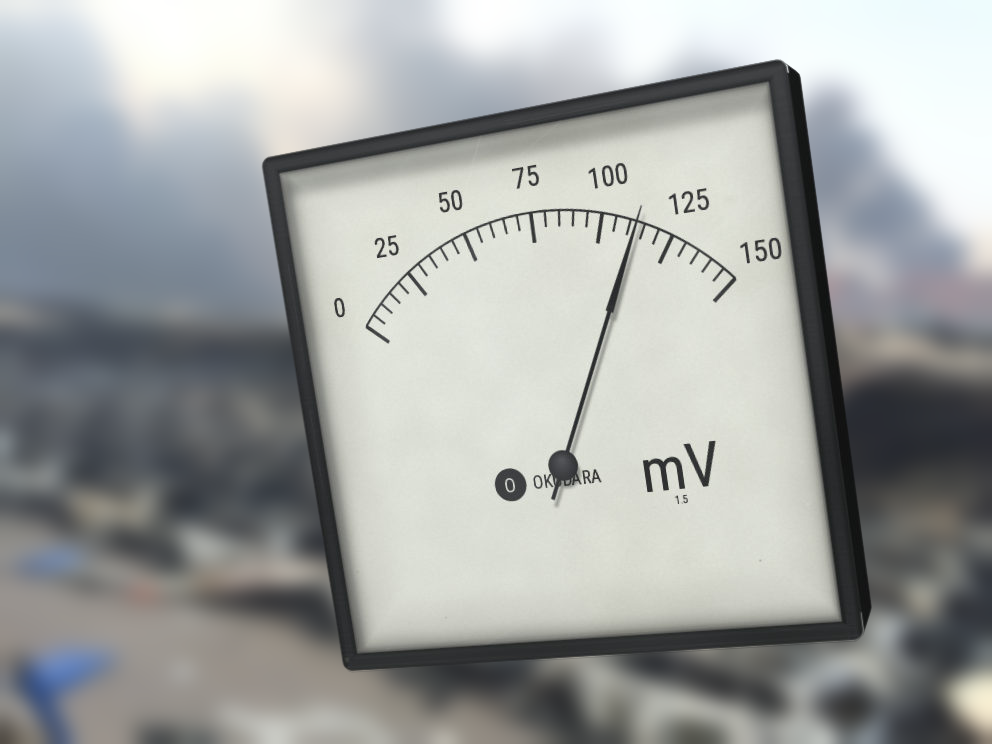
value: 112.5
